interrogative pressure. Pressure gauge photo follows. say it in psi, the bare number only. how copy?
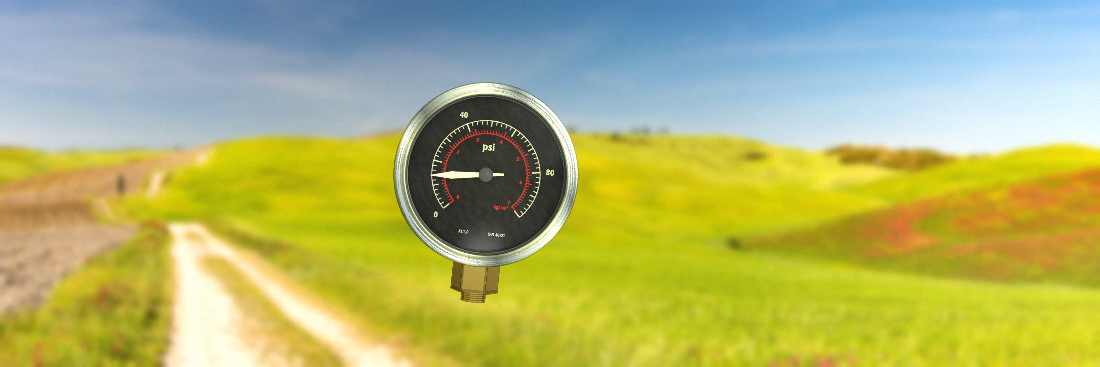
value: 14
